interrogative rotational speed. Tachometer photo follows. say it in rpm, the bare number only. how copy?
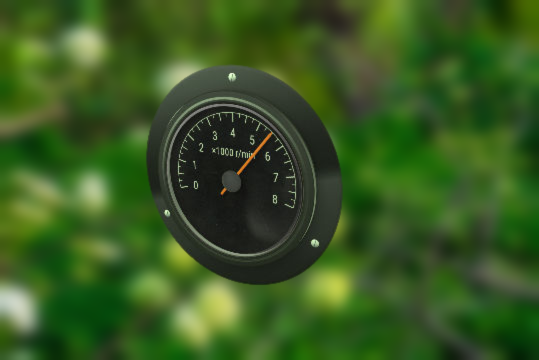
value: 5500
